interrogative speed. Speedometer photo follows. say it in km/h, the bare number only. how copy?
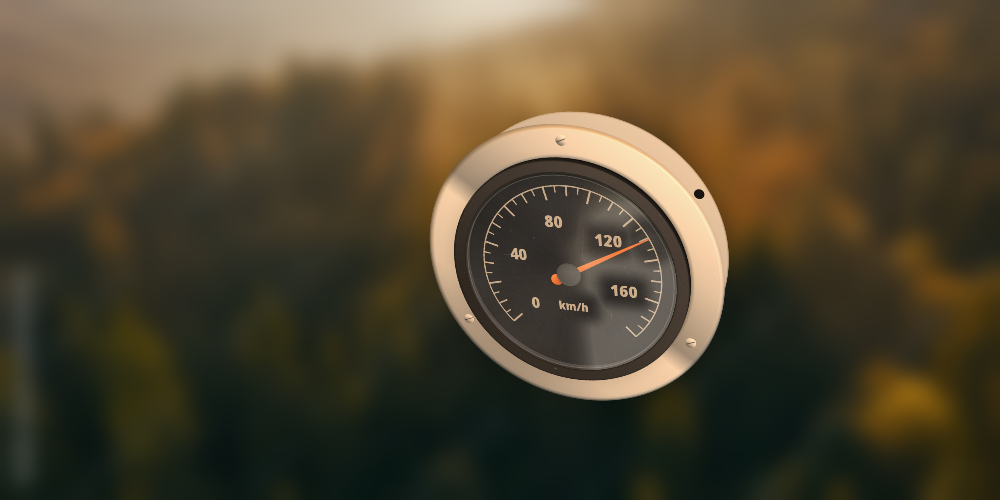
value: 130
